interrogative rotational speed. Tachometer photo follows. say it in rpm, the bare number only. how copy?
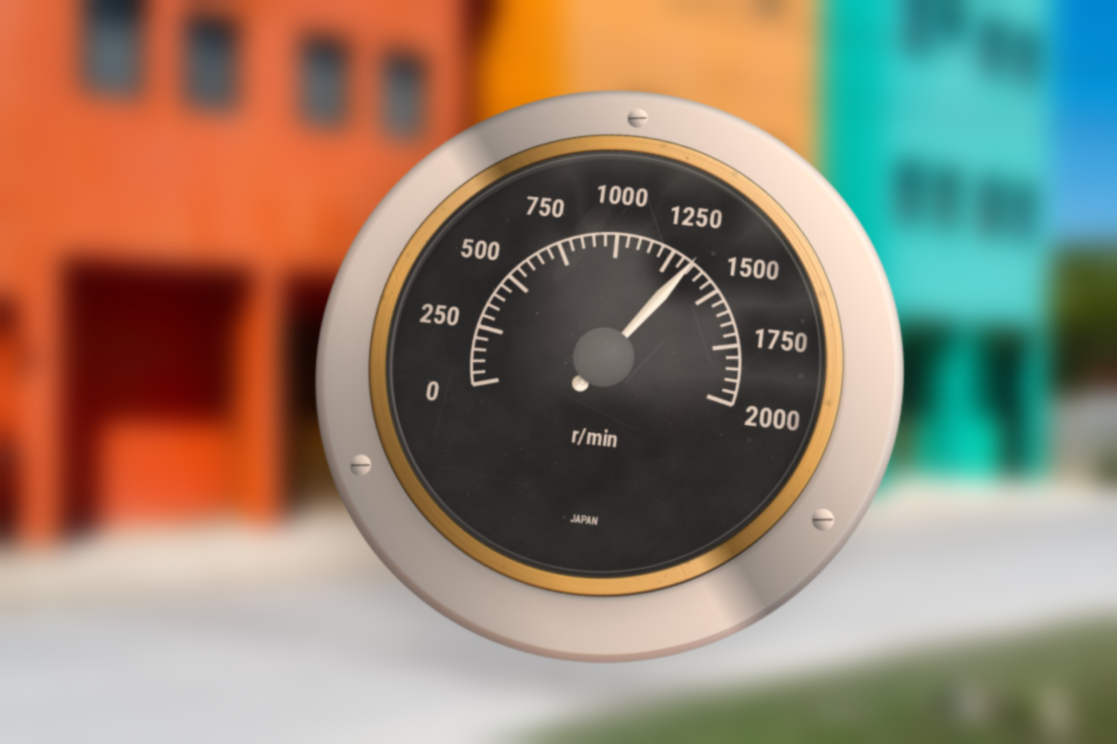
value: 1350
